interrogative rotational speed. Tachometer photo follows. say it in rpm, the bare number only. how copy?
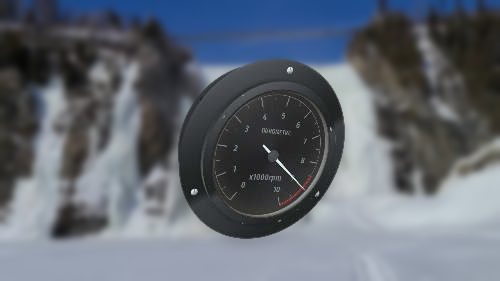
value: 9000
